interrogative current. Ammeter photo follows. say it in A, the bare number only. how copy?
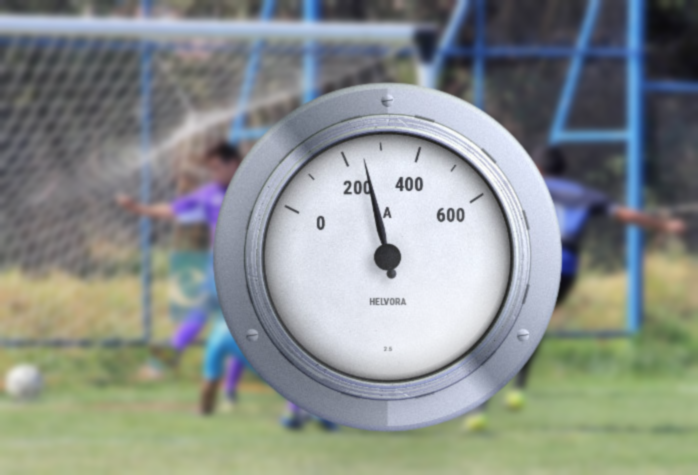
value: 250
